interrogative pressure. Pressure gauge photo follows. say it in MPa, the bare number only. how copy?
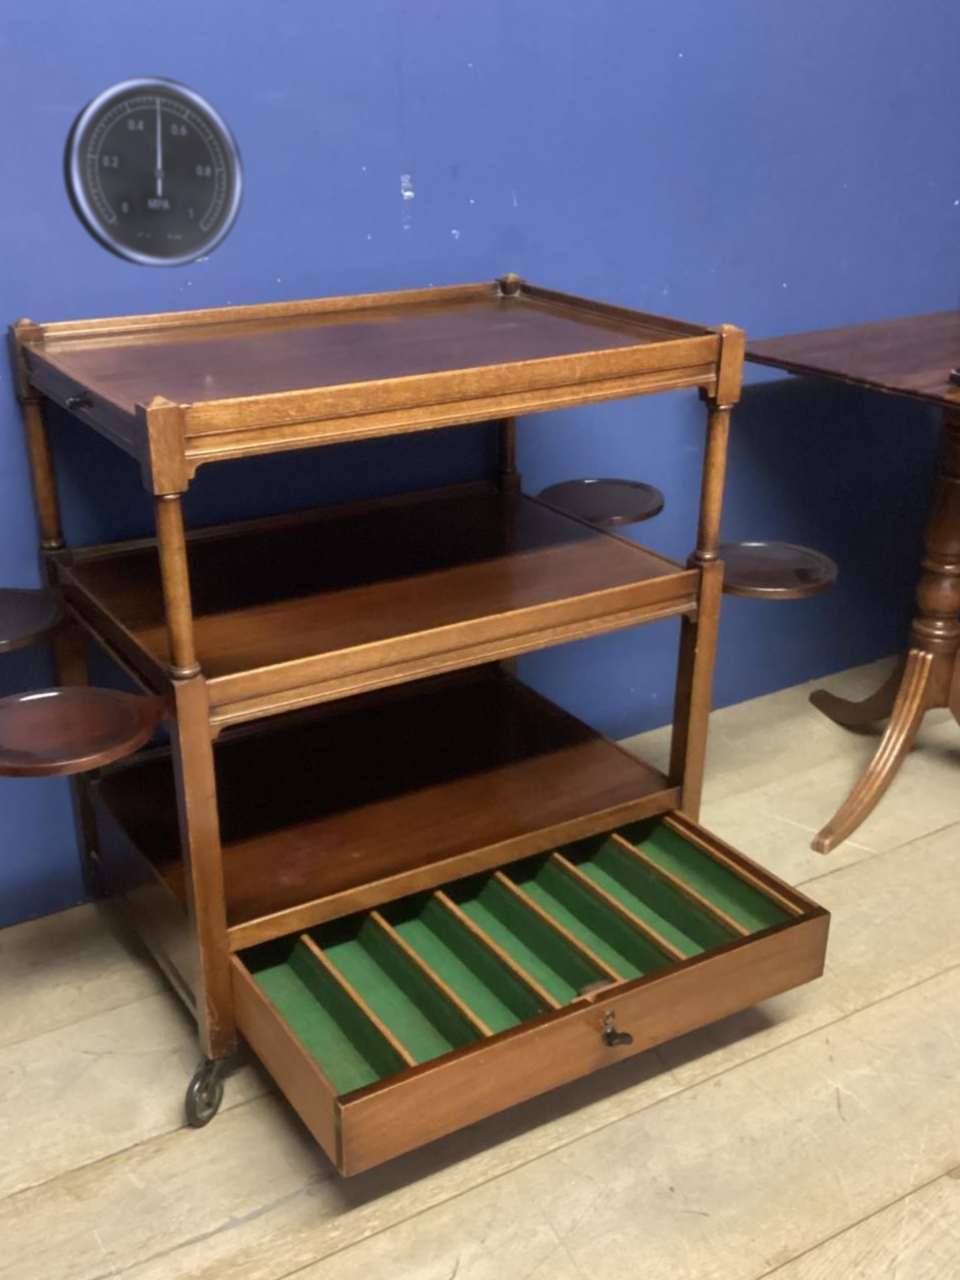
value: 0.5
